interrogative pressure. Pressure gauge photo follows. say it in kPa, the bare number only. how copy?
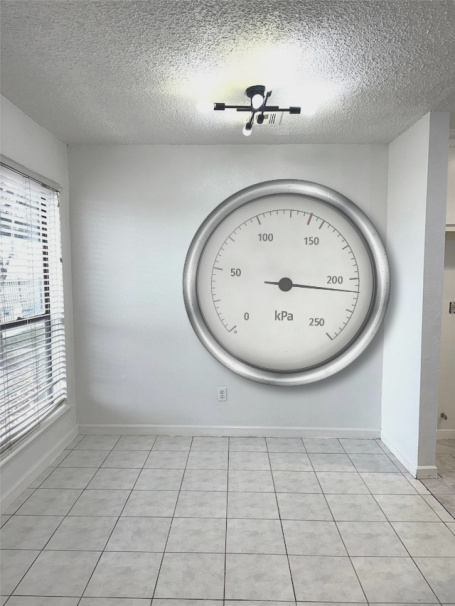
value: 210
